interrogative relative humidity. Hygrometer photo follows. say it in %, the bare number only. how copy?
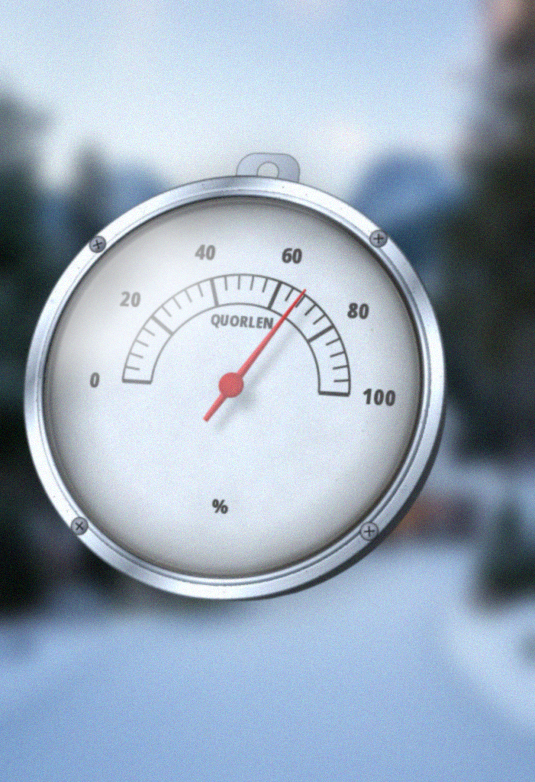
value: 68
